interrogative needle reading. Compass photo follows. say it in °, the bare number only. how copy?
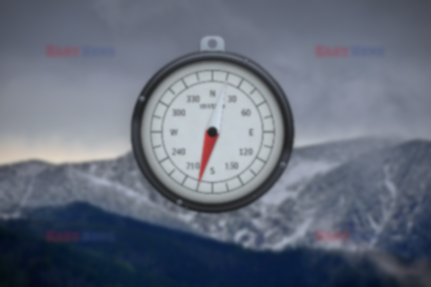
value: 195
